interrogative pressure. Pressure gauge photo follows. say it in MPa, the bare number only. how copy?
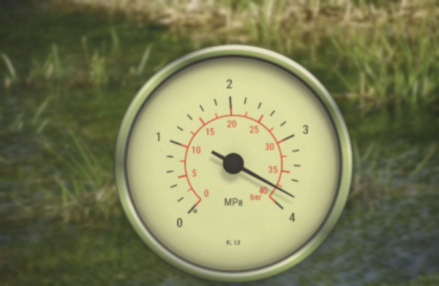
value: 3.8
